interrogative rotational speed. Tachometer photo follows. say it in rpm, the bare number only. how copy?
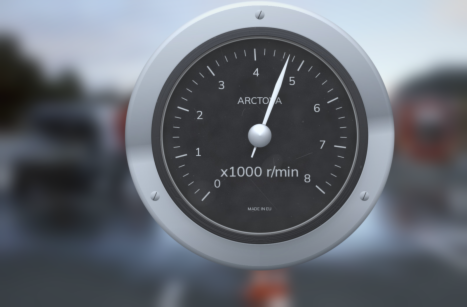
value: 4700
